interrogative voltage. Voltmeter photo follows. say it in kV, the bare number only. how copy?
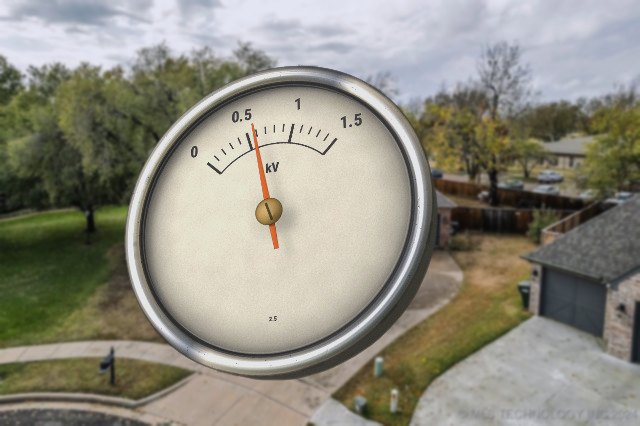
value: 0.6
